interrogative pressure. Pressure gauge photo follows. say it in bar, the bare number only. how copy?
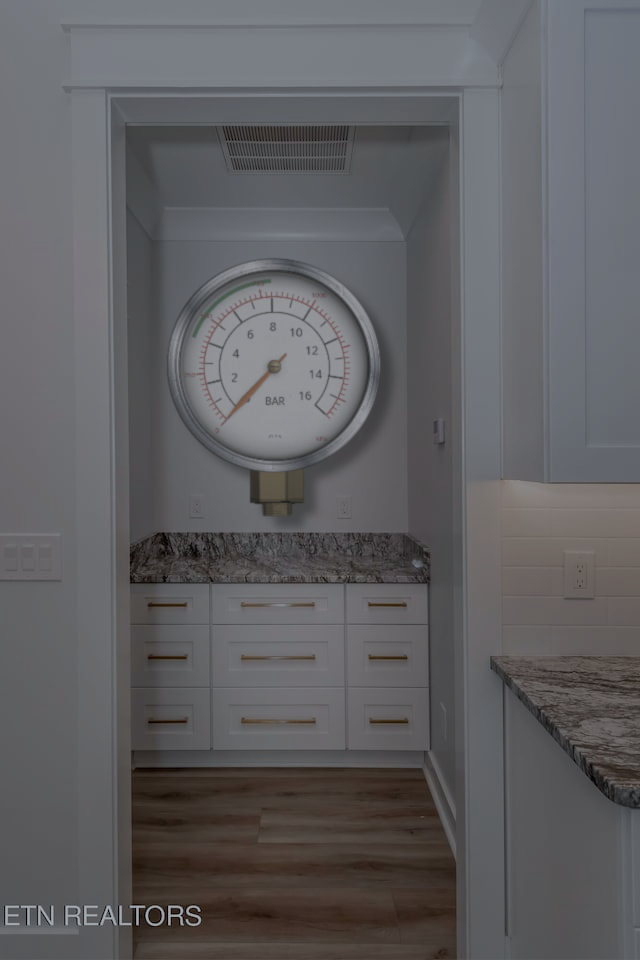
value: 0
